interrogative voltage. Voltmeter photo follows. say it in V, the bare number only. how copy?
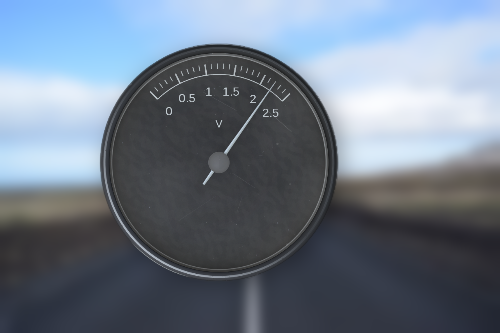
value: 2.2
